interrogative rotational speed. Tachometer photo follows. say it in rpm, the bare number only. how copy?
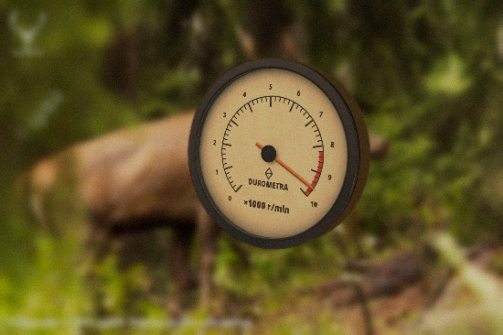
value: 9600
